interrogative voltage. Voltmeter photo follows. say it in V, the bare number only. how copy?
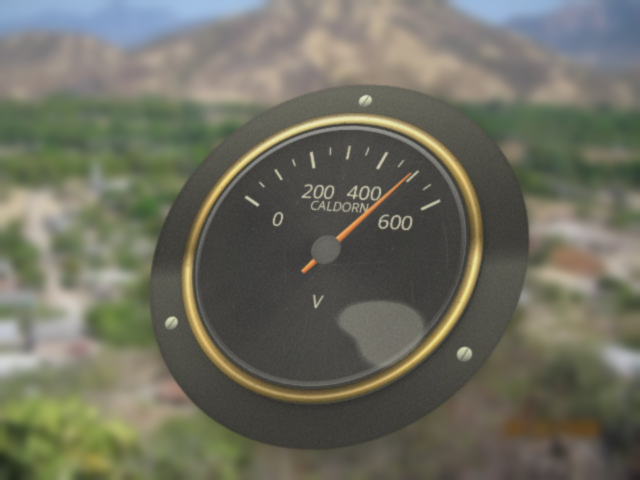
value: 500
